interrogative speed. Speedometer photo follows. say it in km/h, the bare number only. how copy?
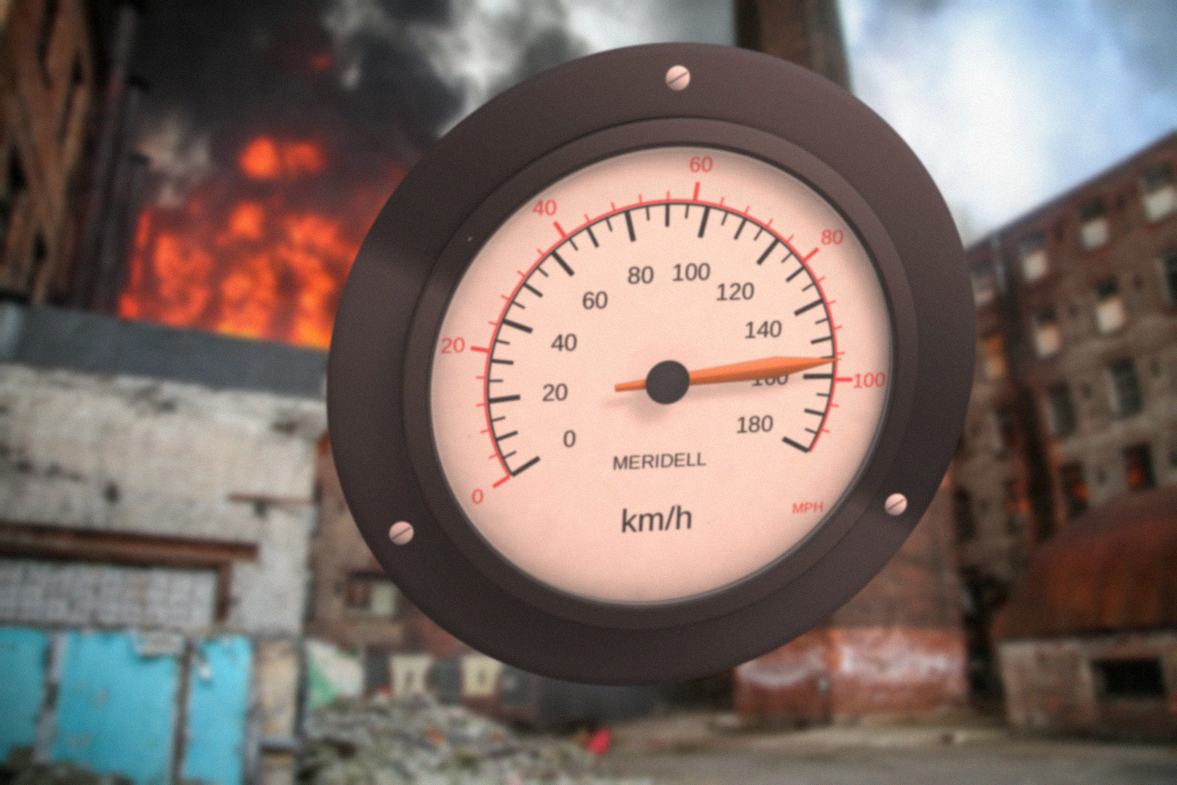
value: 155
